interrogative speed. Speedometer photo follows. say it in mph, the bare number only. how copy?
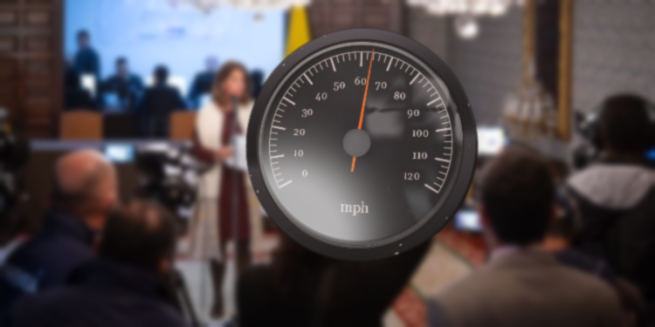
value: 64
